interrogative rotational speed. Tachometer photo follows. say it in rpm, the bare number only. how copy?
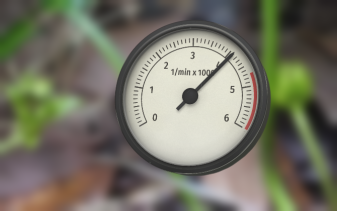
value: 4100
